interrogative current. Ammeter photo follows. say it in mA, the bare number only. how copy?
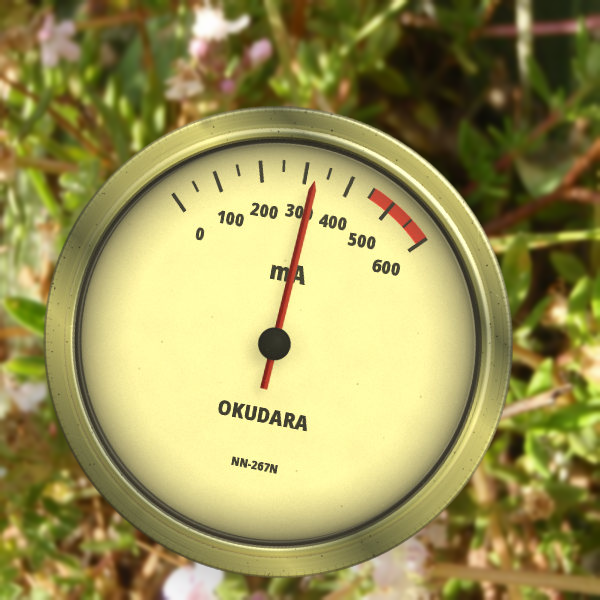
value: 325
